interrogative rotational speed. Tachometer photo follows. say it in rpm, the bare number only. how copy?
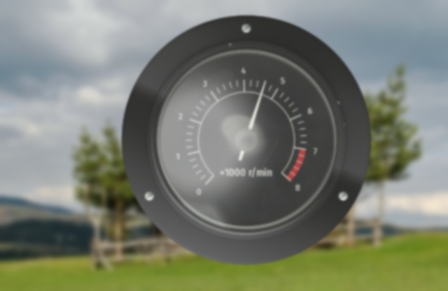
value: 4600
